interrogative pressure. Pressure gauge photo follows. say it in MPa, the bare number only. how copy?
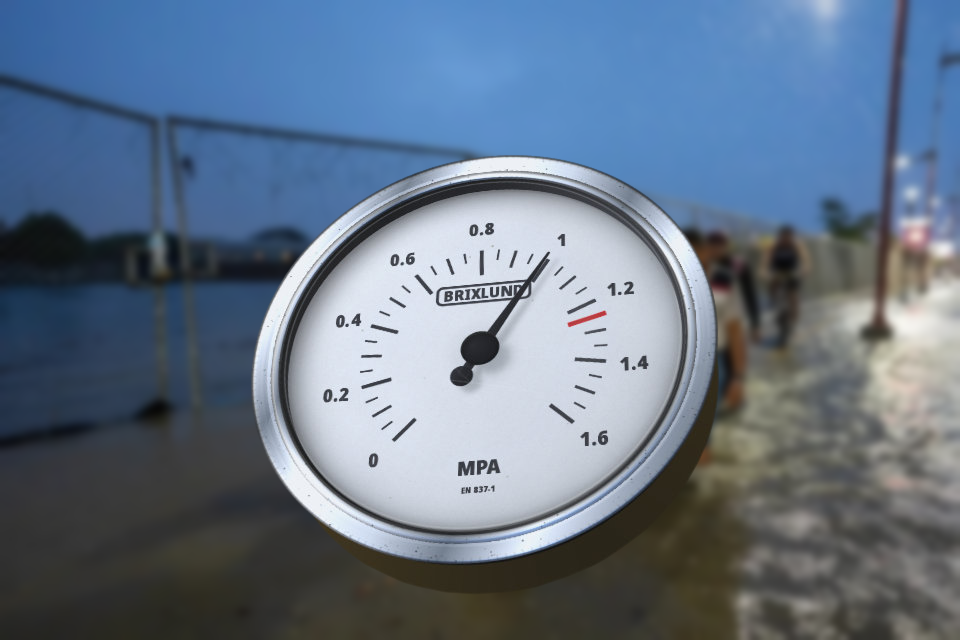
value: 1
